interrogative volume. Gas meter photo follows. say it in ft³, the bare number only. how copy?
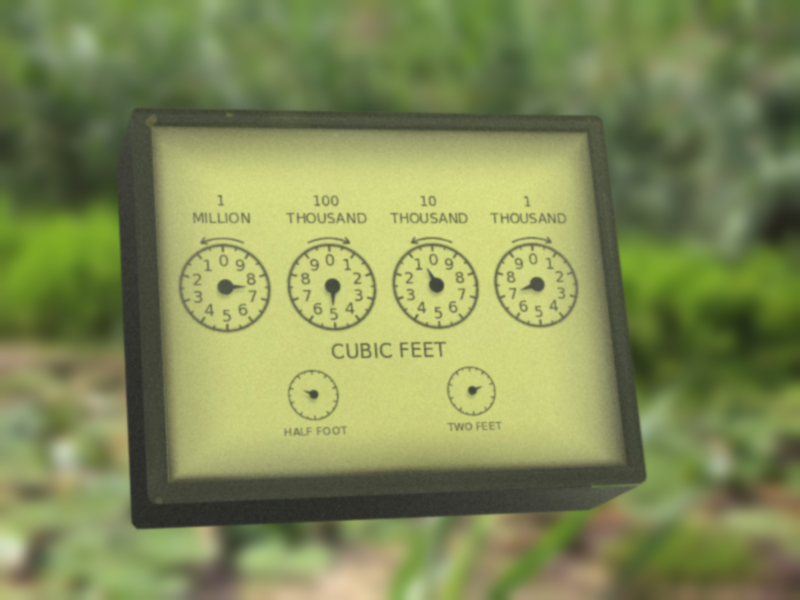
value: 750700
